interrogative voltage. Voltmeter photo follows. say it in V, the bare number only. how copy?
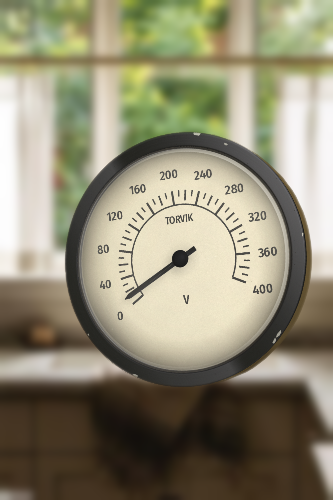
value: 10
